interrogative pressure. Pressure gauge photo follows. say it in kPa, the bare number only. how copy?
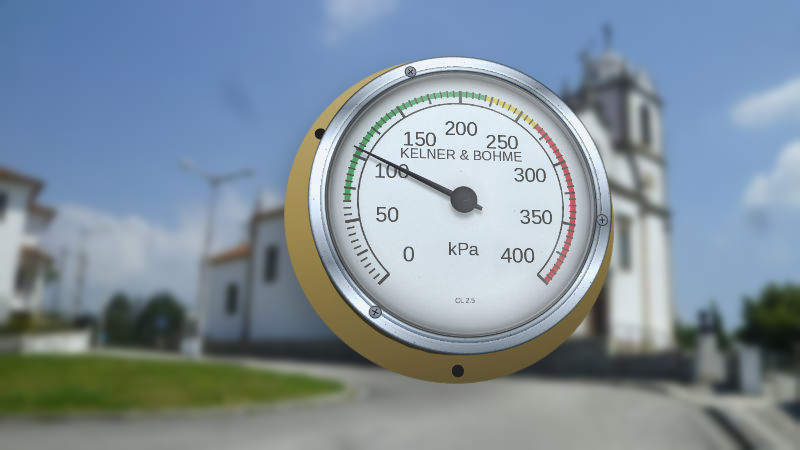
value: 105
